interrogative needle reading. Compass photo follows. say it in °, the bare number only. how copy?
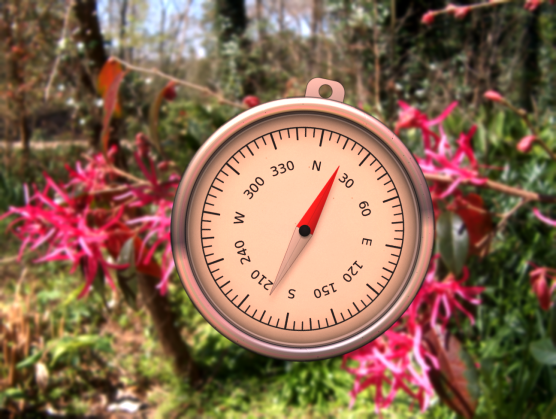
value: 17.5
